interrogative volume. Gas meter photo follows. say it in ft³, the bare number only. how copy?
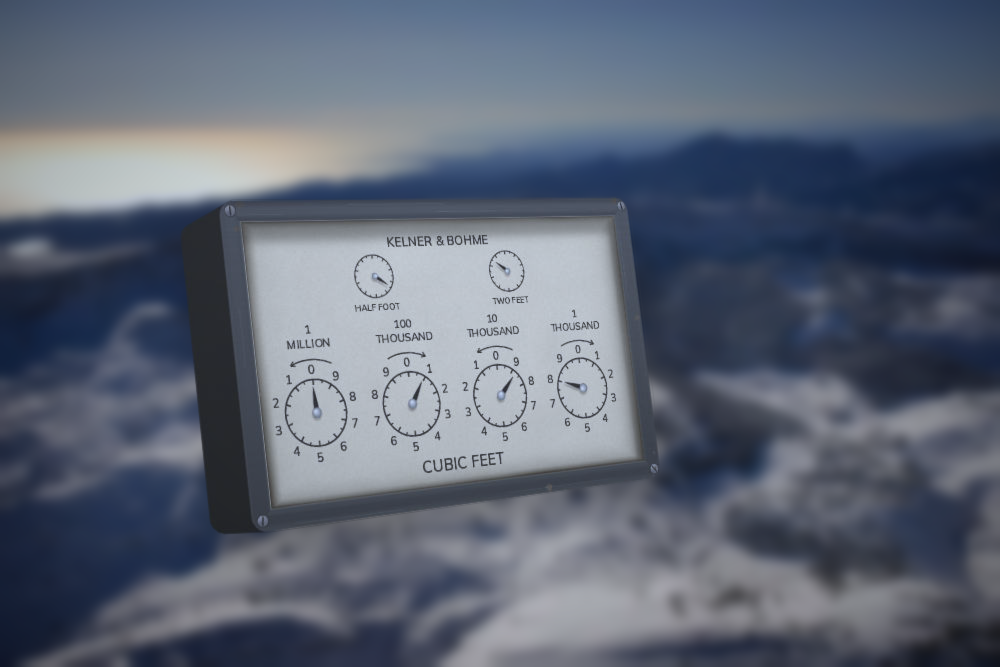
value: 8800
